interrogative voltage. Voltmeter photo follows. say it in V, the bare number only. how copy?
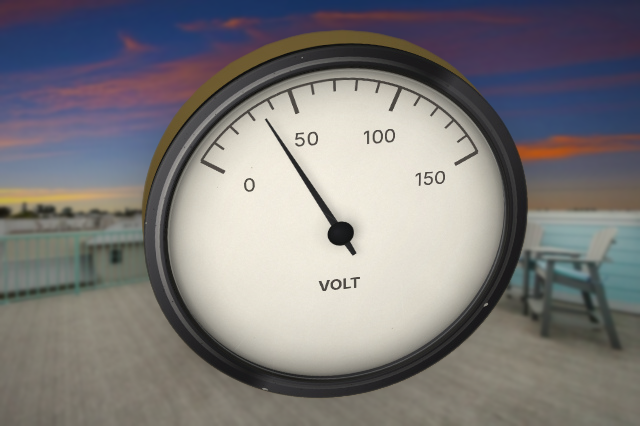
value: 35
